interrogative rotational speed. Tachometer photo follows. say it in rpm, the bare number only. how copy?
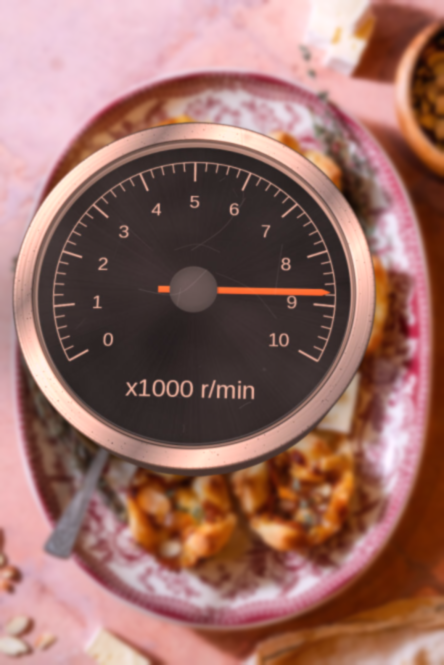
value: 8800
